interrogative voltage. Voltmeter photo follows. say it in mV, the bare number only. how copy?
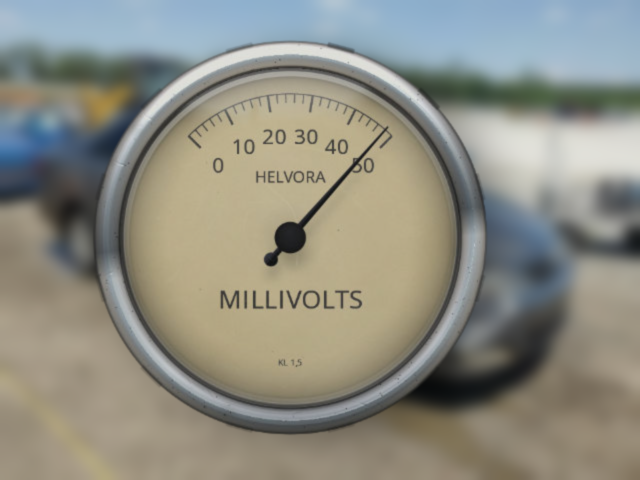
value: 48
